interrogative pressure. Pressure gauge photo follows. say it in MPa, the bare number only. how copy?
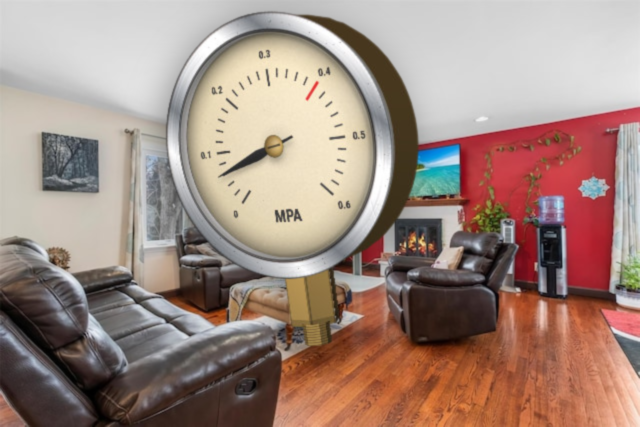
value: 0.06
